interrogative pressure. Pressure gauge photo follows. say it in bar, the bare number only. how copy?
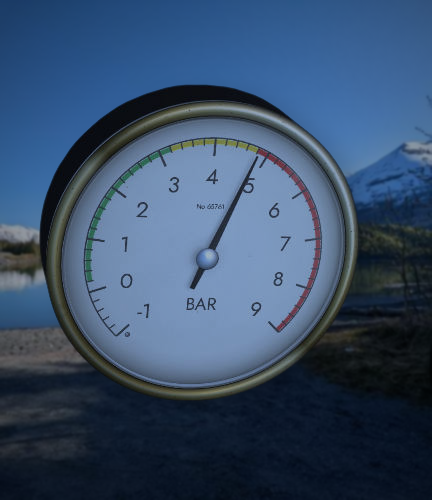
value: 4.8
